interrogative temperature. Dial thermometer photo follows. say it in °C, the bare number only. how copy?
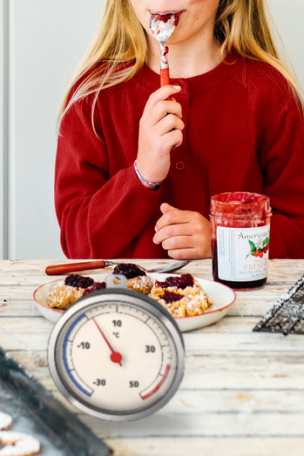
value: 2
